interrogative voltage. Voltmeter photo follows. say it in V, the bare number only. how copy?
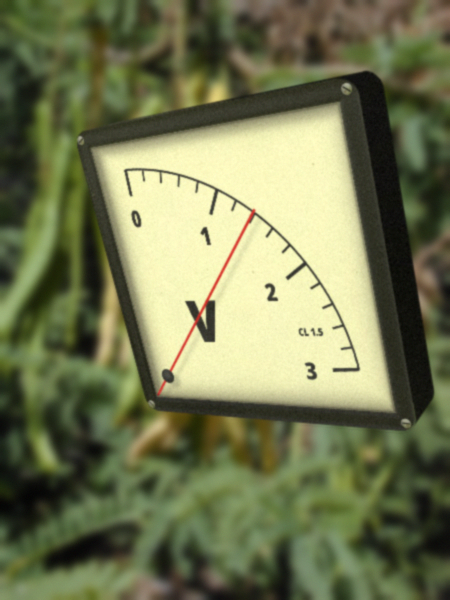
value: 1.4
